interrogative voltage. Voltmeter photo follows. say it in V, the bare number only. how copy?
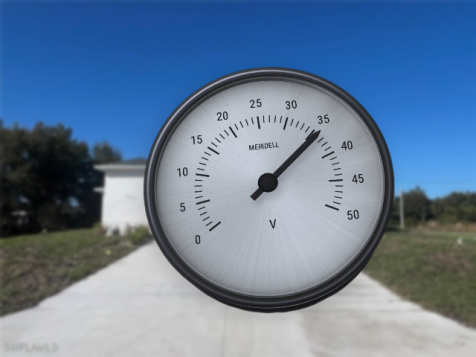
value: 36
